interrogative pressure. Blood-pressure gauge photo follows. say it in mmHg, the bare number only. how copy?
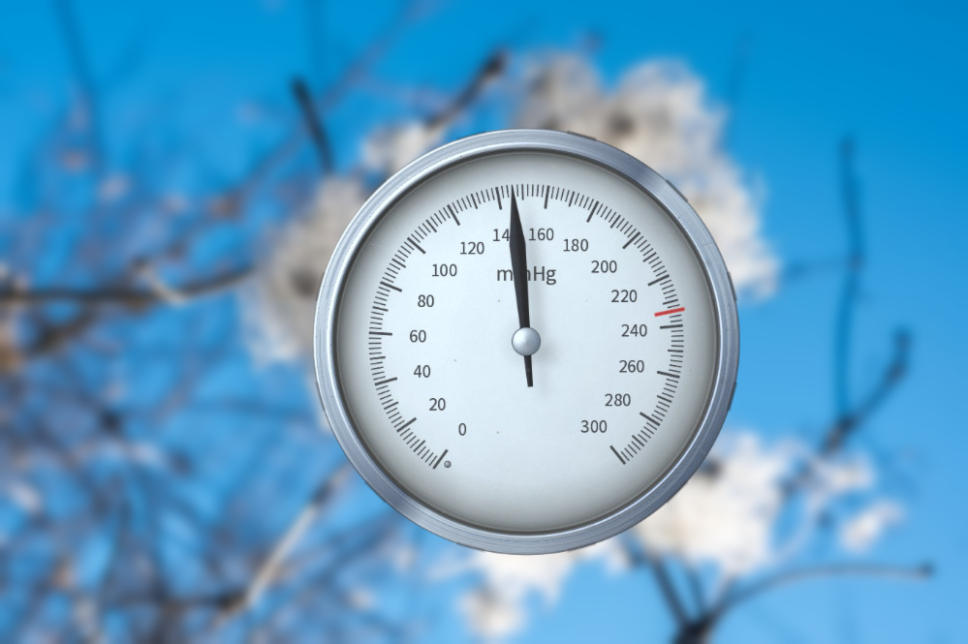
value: 146
